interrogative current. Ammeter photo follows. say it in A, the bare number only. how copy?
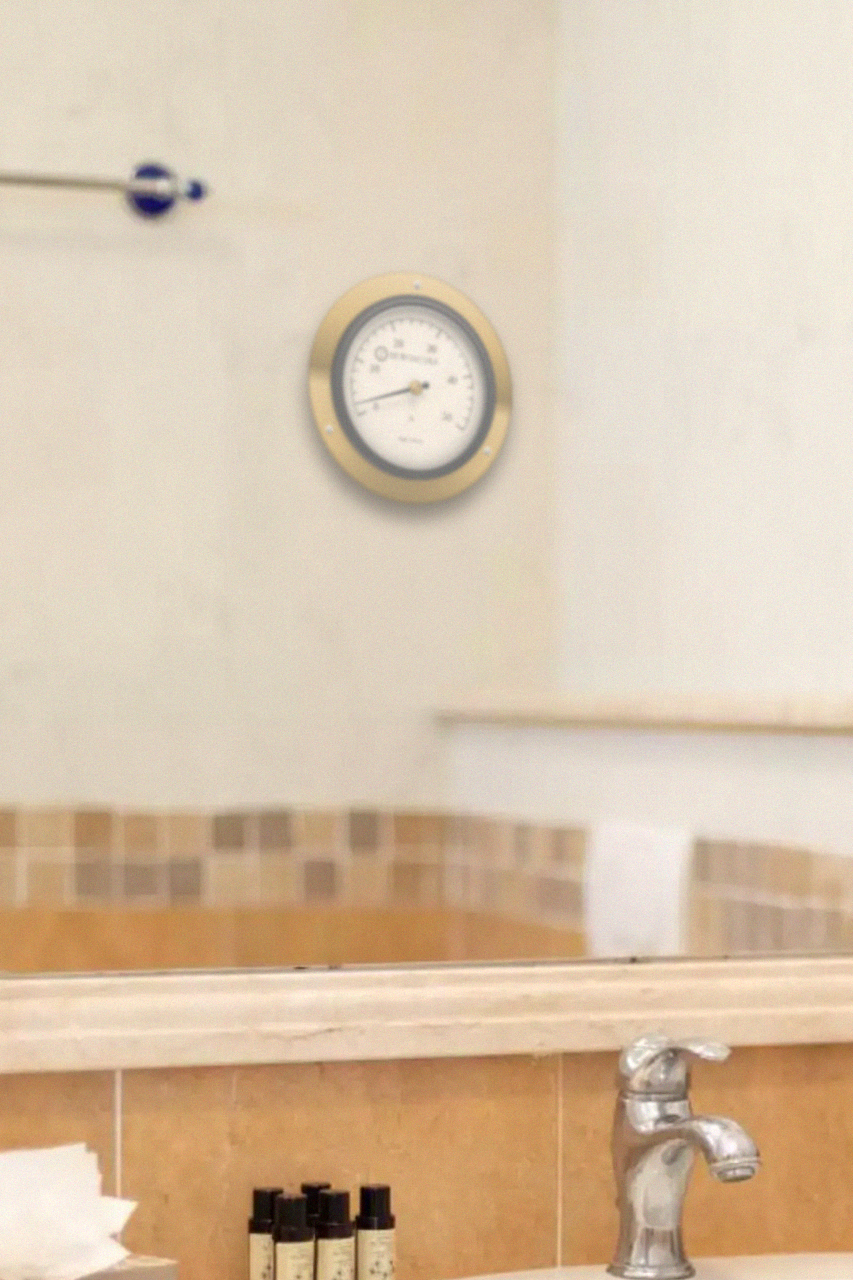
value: 2
